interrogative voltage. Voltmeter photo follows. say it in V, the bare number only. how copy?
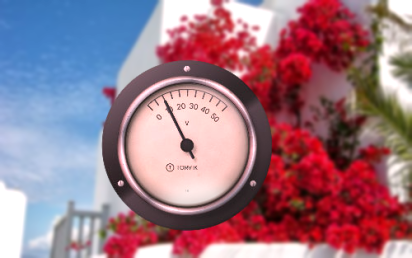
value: 10
